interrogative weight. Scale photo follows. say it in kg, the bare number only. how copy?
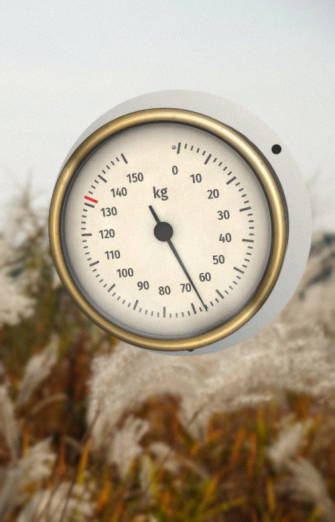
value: 66
